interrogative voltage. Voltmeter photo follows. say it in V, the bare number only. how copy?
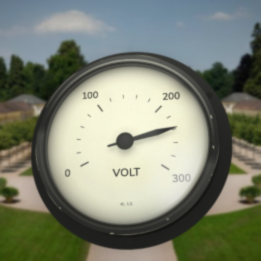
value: 240
